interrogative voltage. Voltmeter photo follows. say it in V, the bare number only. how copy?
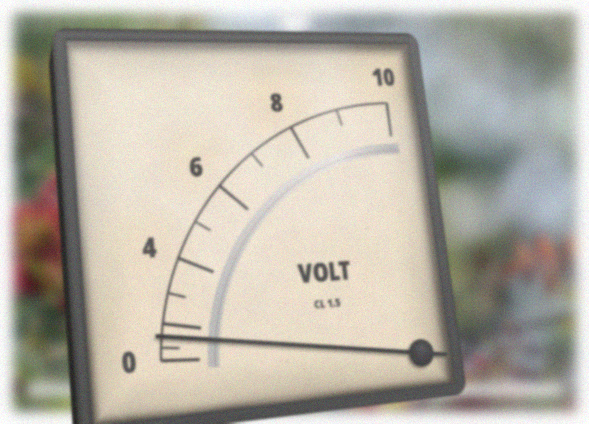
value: 1.5
